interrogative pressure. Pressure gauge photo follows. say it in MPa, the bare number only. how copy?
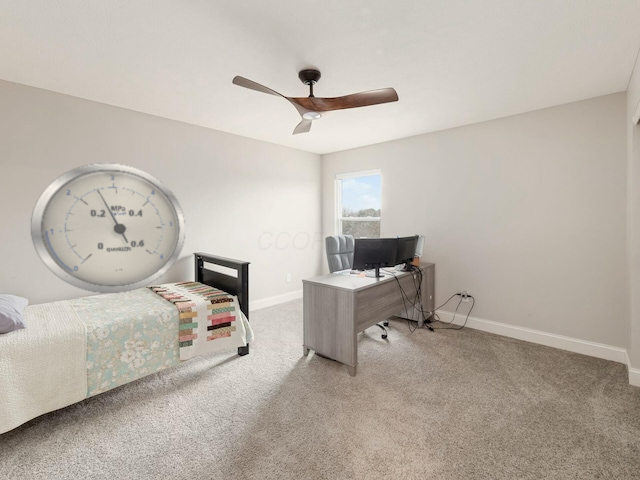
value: 0.25
